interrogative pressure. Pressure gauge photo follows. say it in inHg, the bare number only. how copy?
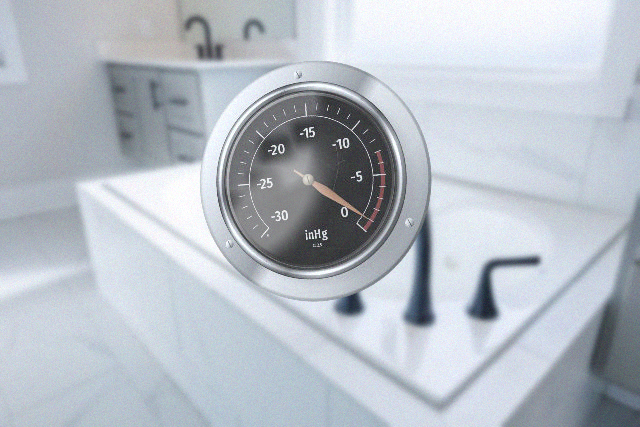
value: -1
